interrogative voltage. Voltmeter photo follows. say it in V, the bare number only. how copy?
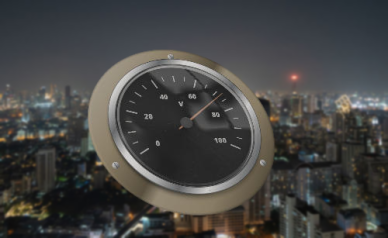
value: 72.5
